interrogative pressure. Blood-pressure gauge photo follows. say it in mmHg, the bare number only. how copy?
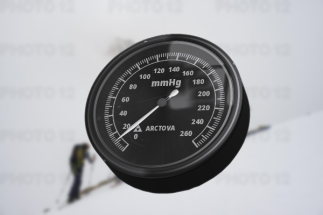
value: 10
